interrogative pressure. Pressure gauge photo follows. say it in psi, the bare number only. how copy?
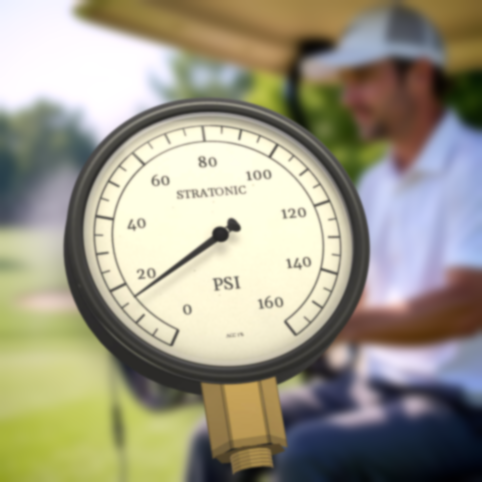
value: 15
